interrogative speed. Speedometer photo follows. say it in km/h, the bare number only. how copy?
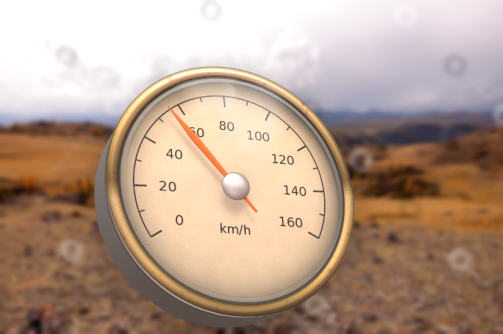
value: 55
